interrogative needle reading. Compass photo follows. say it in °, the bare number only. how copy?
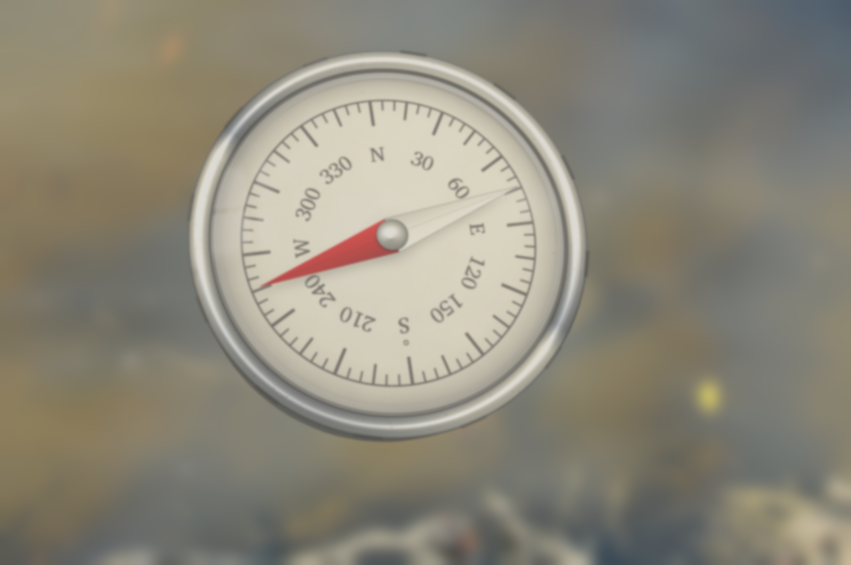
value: 255
